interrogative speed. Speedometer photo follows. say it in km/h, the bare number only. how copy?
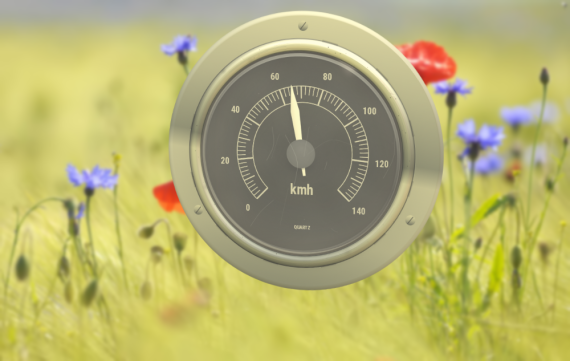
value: 66
